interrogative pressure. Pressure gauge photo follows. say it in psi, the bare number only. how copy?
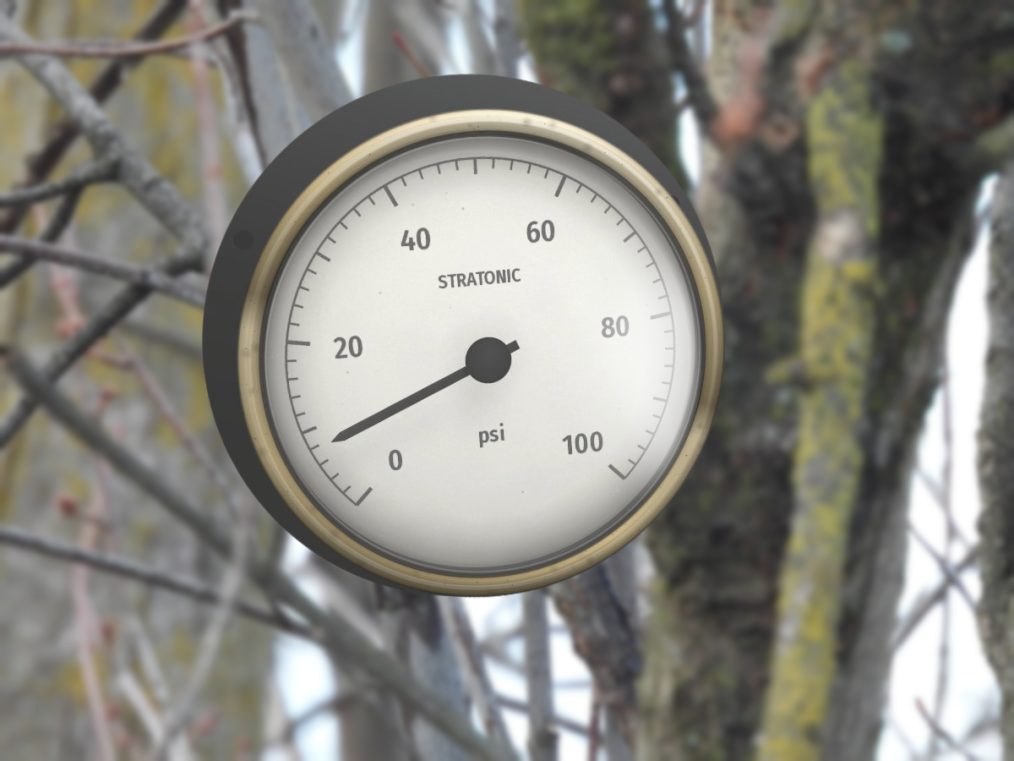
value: 8
